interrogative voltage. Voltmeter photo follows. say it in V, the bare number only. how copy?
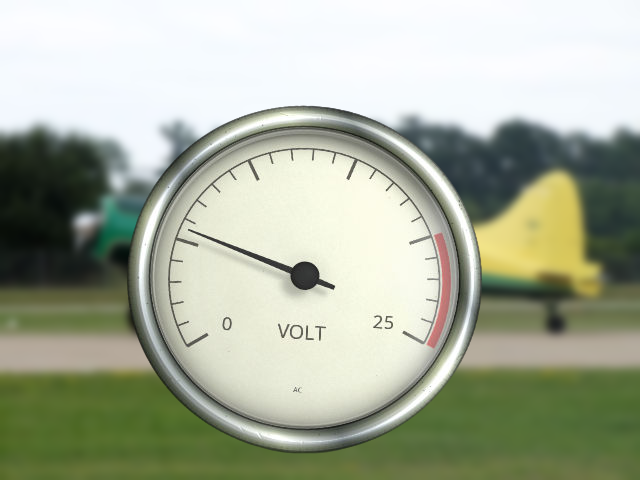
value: 5.5
